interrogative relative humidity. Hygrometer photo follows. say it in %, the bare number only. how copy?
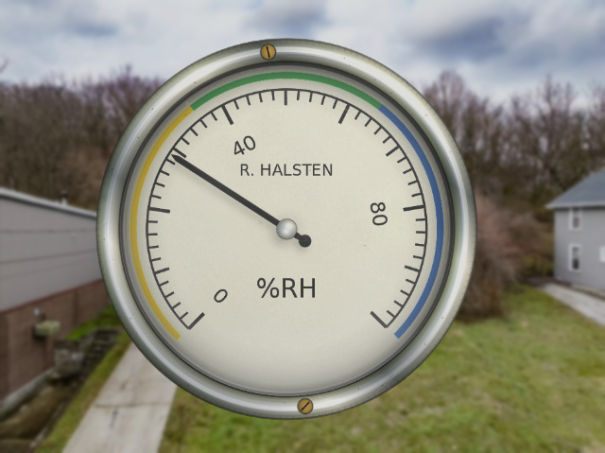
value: 29
